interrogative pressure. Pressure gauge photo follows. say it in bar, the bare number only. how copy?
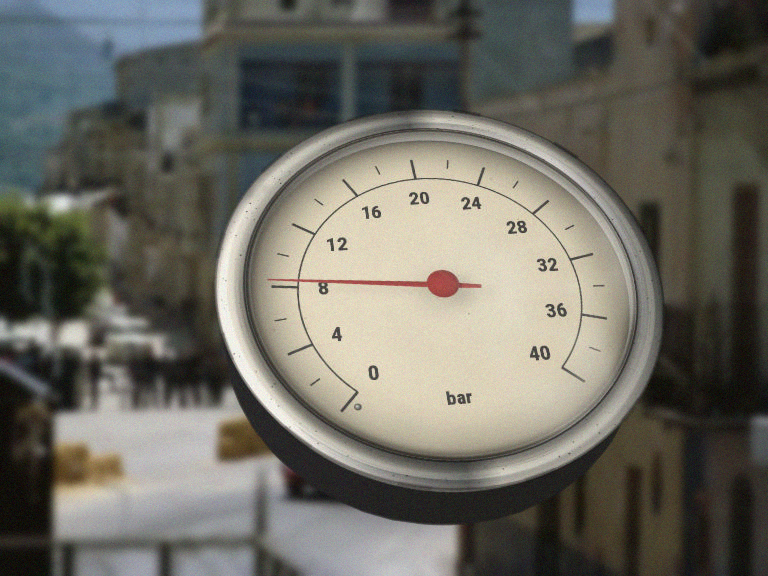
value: 8
